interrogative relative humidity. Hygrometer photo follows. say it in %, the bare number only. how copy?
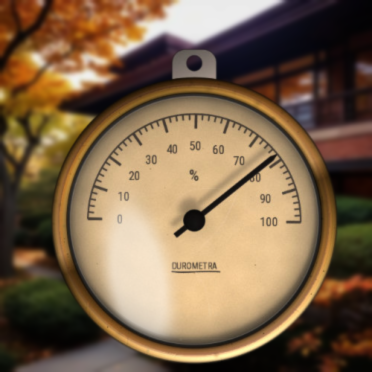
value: 78
